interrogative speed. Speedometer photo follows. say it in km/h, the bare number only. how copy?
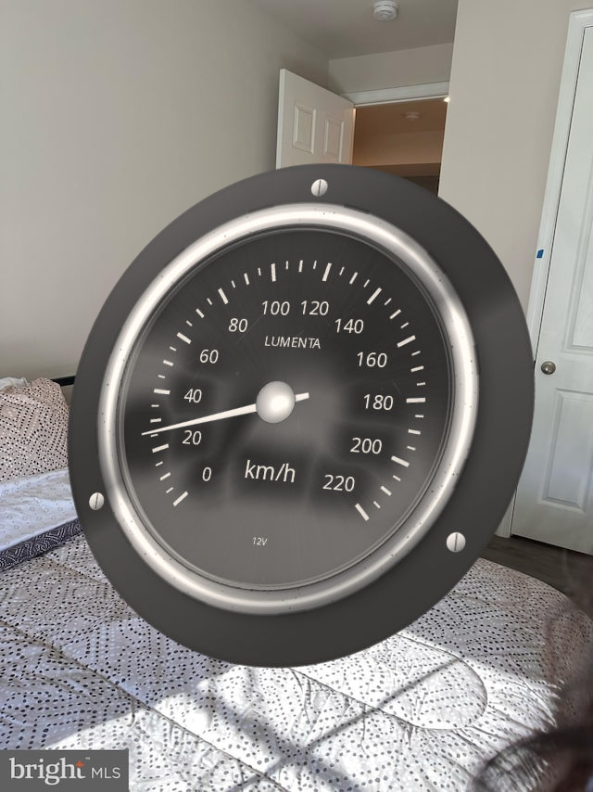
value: 25
